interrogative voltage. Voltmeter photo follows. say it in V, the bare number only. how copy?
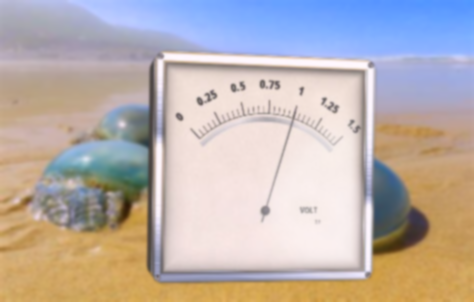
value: 1
